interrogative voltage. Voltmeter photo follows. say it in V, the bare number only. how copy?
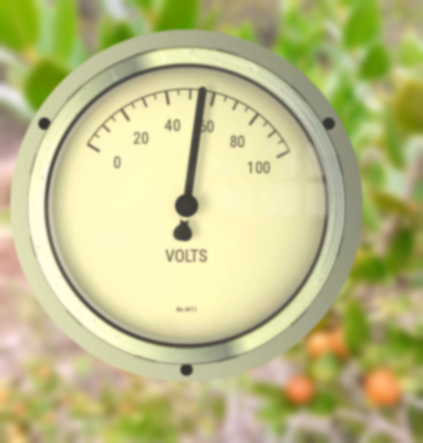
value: 55
